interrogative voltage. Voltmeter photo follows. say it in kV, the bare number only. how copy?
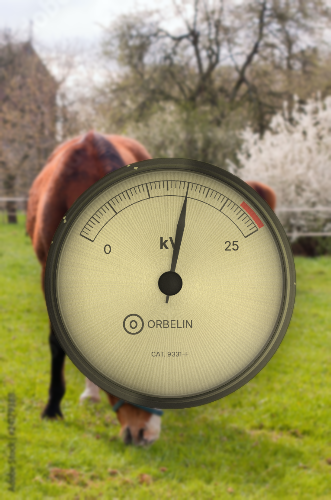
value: 15
